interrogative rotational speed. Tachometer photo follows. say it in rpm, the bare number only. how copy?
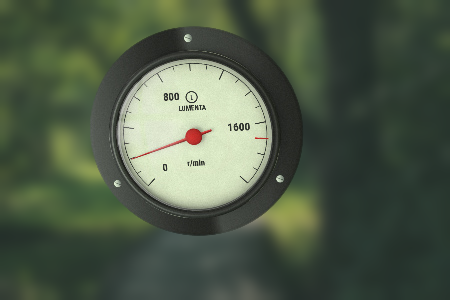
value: 200
